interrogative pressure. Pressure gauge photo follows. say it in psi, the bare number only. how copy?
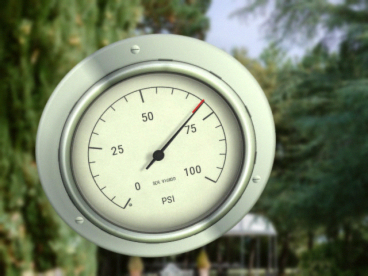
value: 70
